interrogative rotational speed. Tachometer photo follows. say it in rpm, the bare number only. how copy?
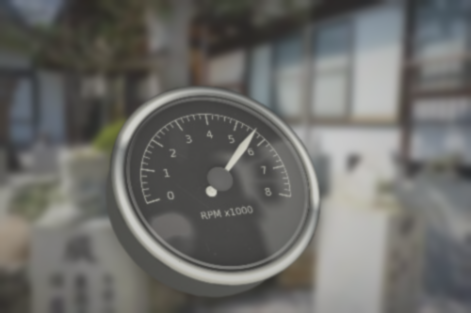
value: 5600
